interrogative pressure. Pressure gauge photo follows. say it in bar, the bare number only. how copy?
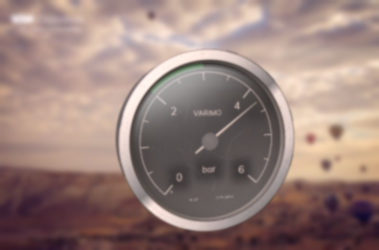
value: 4.25
